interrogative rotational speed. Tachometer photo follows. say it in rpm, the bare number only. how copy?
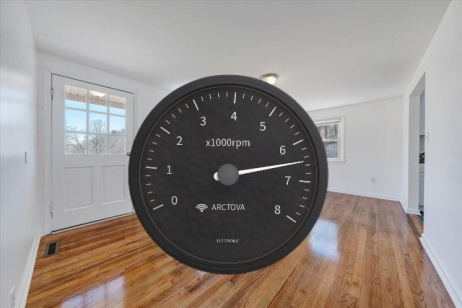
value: 6500
